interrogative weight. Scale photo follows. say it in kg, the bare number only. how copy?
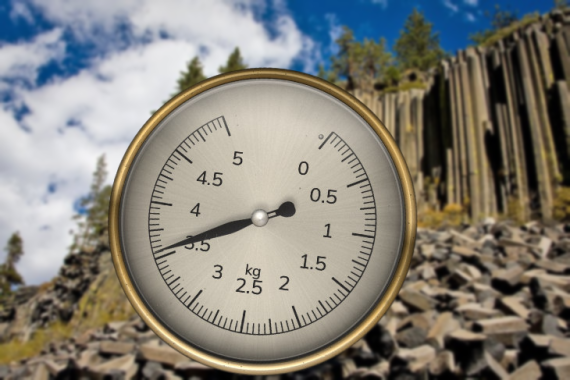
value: 3.55
